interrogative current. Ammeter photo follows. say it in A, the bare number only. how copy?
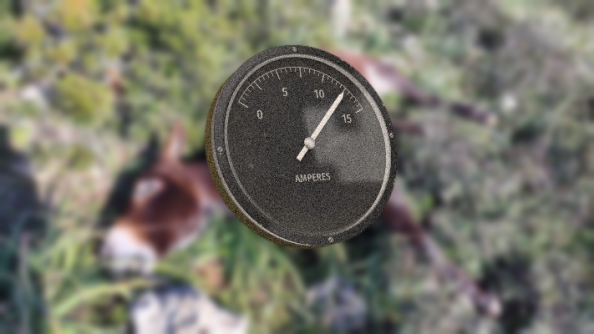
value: 12.5
